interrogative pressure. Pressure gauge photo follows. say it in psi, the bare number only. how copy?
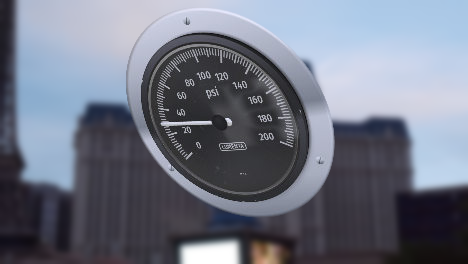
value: 30
